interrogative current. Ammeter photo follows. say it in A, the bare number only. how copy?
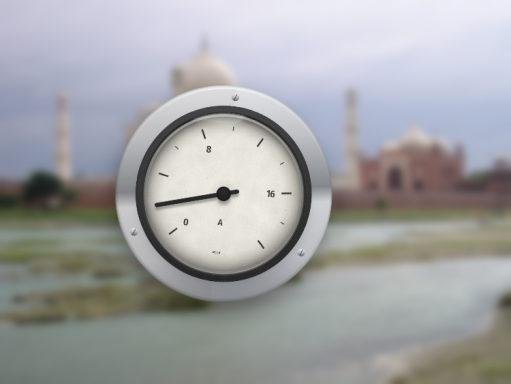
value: 2
